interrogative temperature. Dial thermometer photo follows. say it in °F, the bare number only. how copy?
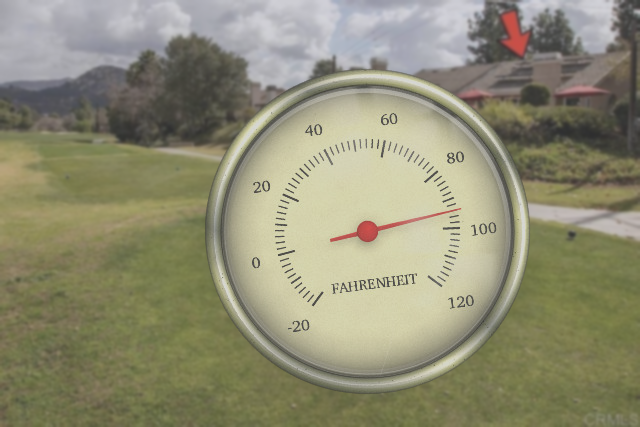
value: 94
